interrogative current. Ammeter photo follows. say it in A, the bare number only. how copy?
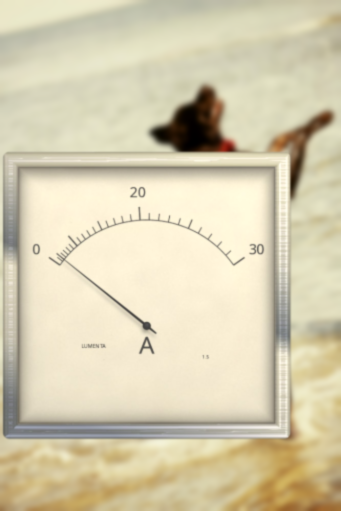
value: 5
